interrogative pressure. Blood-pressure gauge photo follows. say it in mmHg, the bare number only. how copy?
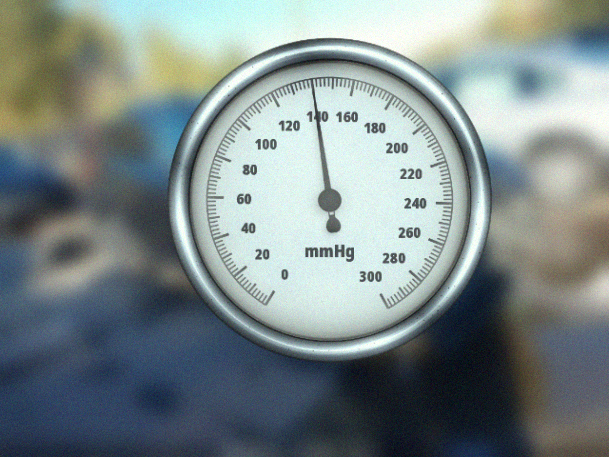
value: 140
